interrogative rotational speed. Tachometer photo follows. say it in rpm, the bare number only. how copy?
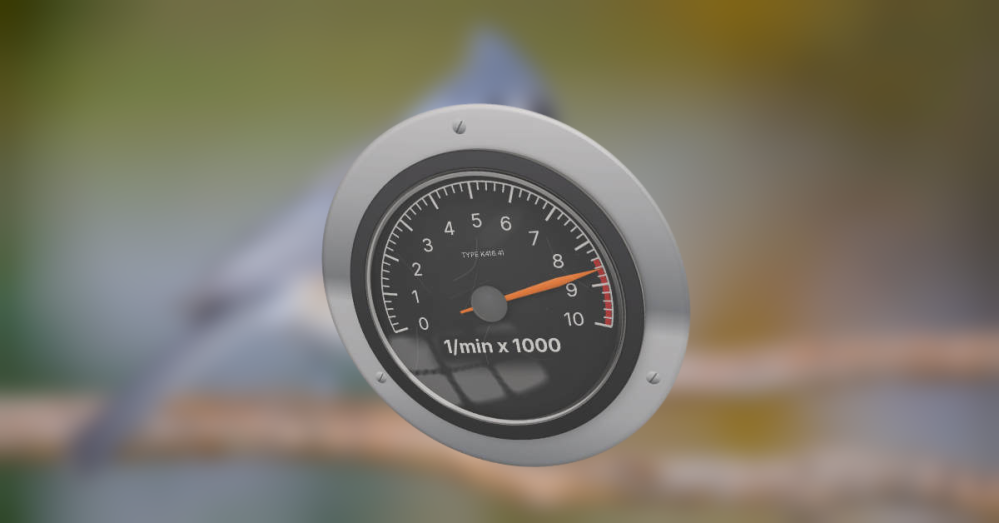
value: 8600
